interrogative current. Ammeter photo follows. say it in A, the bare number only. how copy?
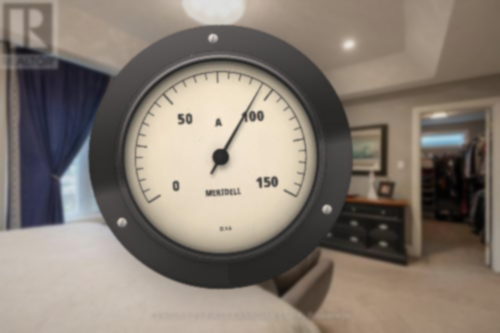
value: 95
